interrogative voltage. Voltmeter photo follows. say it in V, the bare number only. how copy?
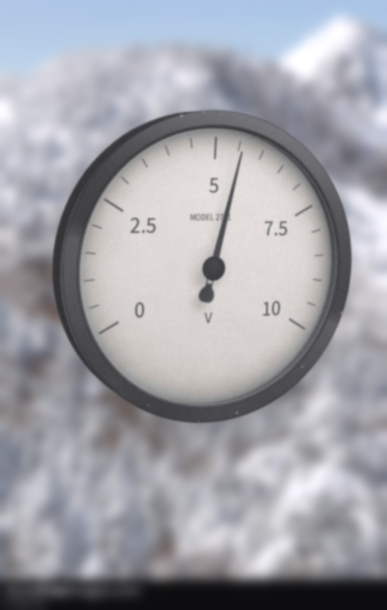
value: 5.5
